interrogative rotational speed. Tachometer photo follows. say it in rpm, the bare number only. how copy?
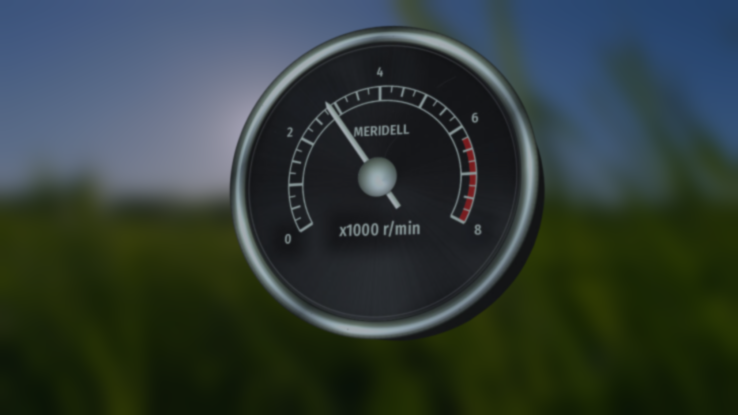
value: 2875
